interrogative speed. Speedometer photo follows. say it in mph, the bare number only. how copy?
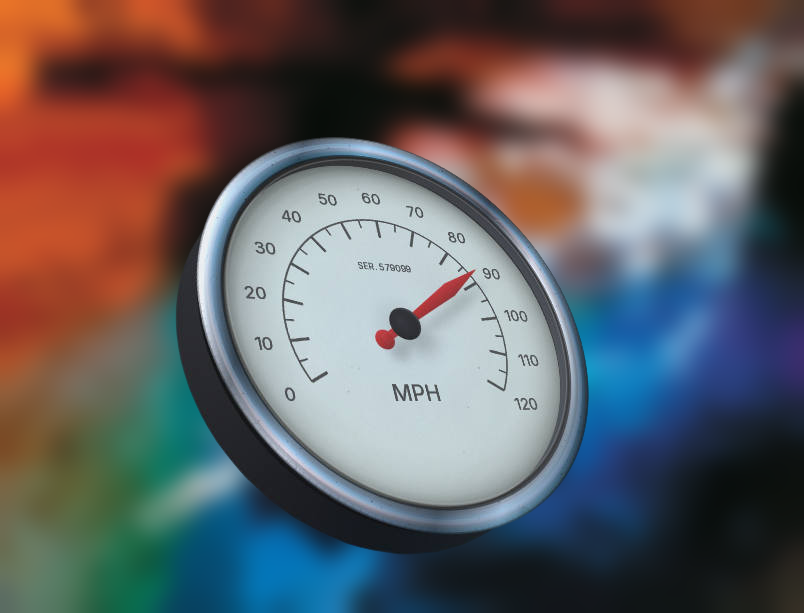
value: 87.5
